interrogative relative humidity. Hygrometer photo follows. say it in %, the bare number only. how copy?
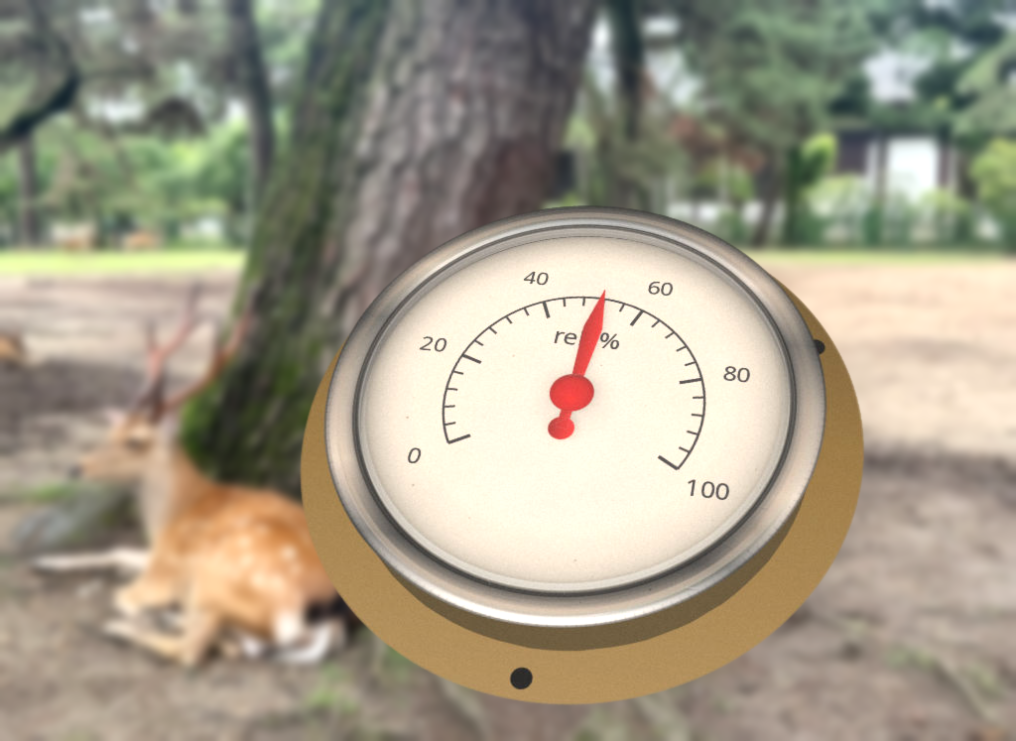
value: 52
